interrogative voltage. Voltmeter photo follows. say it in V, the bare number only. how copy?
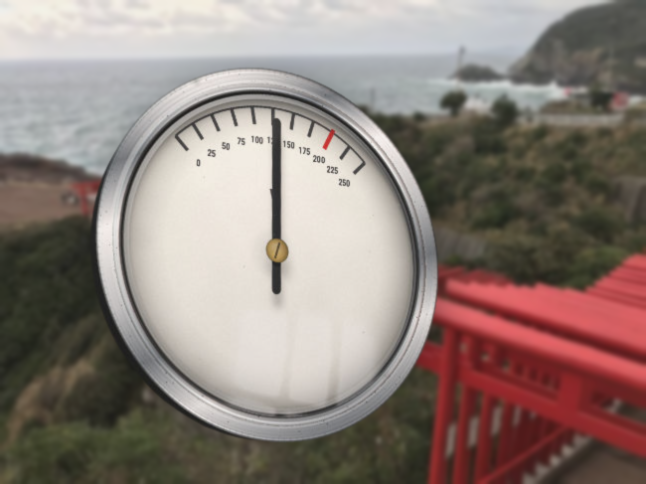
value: 125
